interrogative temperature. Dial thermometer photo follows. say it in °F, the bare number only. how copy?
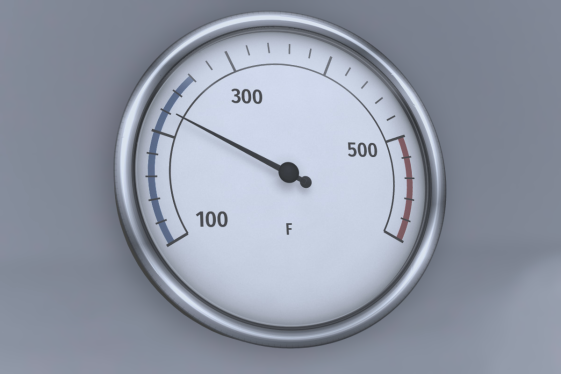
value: 220
